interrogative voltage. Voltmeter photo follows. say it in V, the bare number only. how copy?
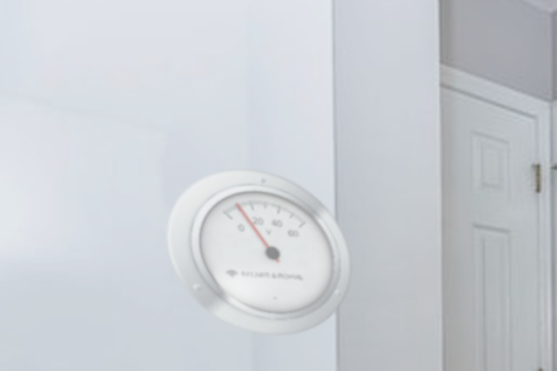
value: 10
